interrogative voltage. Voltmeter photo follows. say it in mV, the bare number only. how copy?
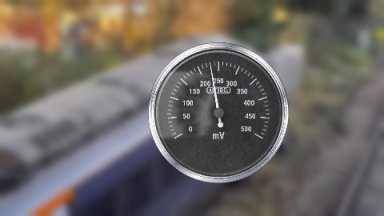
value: 230
